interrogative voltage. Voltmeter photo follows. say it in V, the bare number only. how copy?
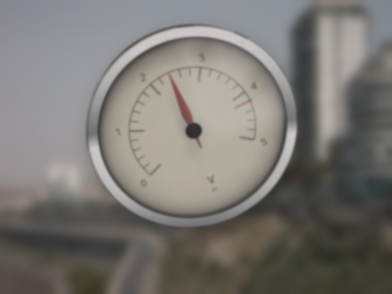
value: 2.4
